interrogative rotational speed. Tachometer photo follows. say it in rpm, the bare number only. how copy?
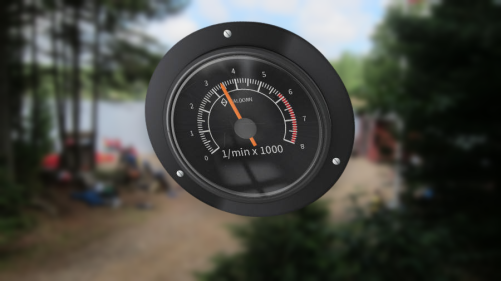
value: 3500
